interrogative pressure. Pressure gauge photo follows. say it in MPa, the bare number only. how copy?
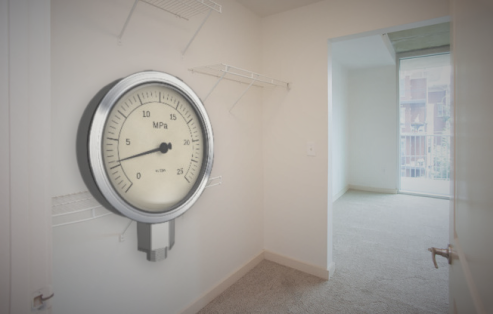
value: 3
